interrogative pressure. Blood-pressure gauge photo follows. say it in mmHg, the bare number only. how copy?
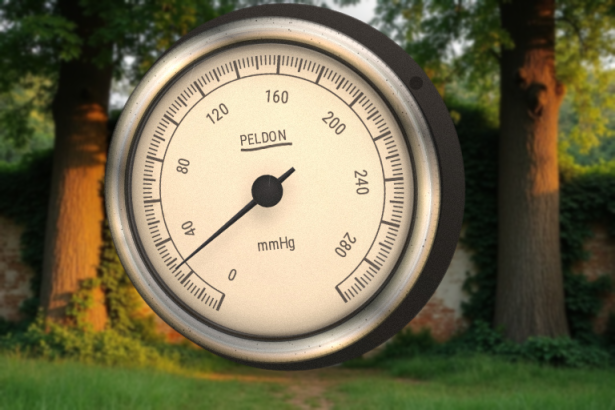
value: 26
